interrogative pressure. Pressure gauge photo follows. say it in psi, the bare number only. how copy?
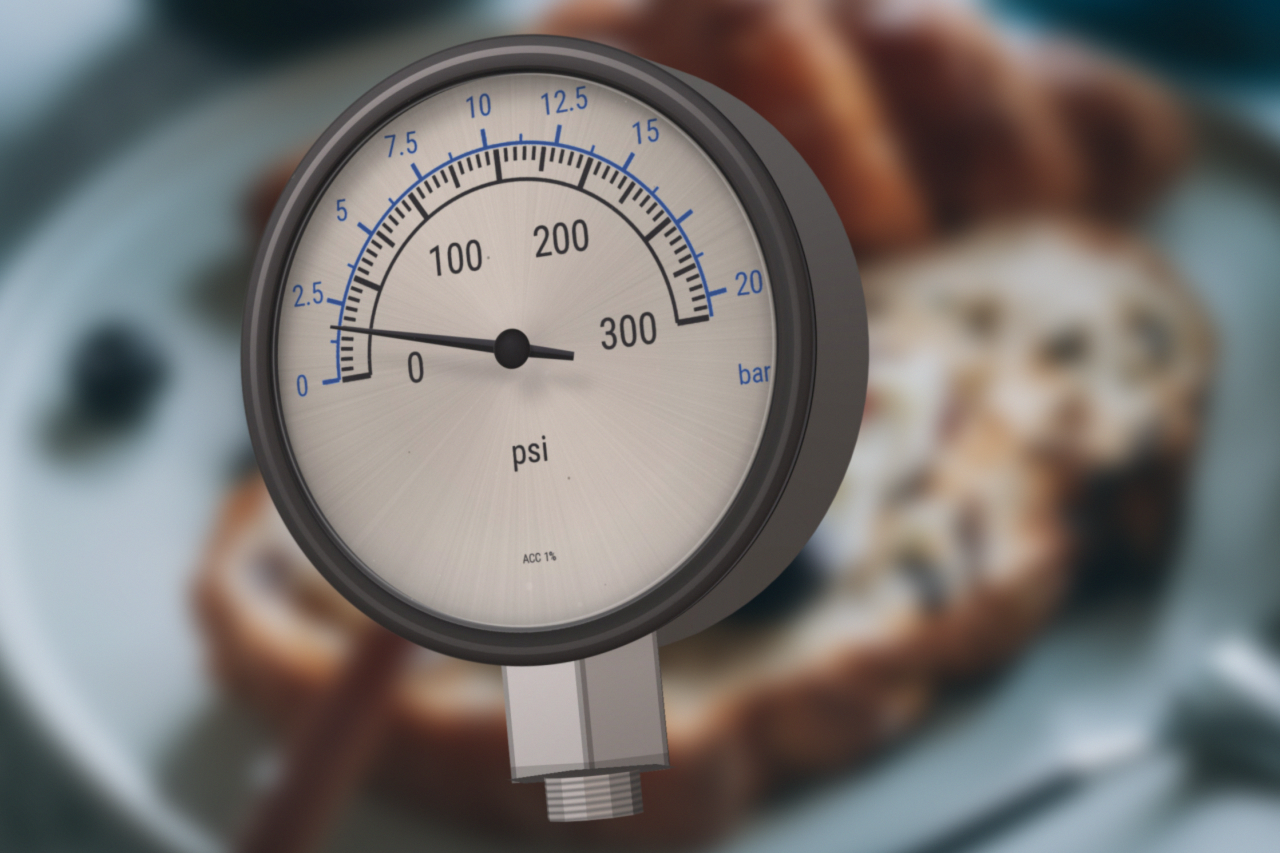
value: 25
